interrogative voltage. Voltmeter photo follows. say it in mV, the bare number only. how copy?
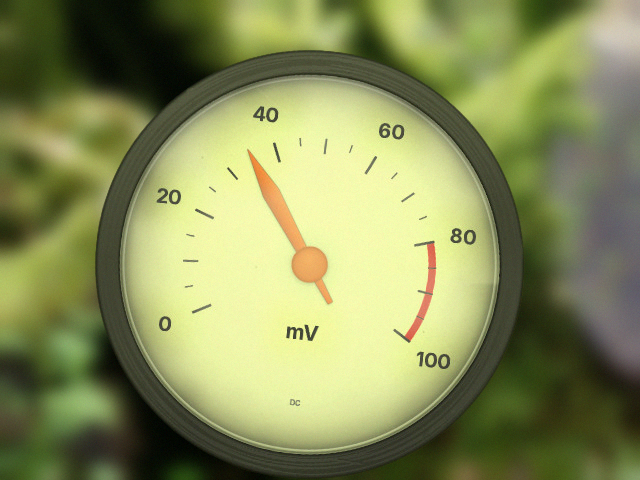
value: 35
